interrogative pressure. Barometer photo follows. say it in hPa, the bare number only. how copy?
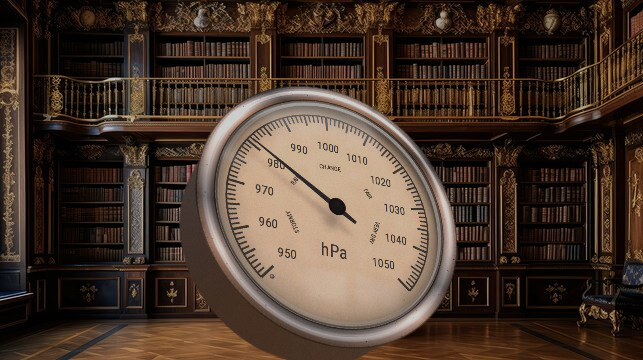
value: 980
